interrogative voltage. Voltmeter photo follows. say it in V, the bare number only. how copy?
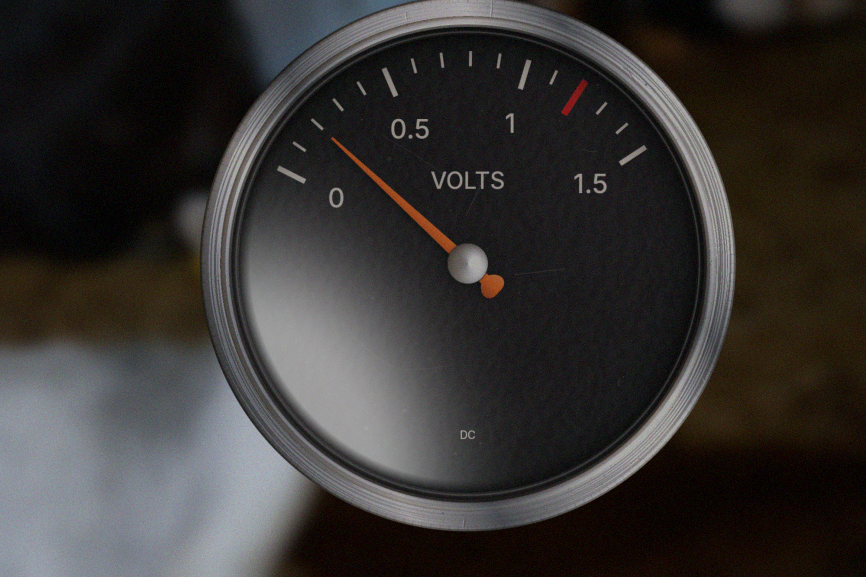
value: 0.2
